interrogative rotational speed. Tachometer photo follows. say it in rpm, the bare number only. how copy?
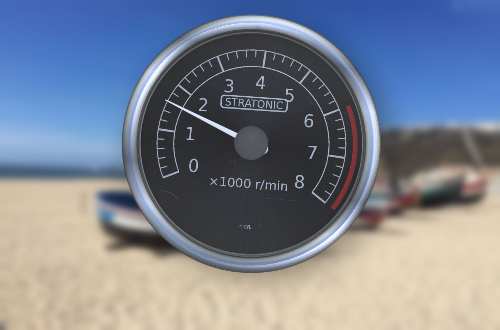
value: 1600
